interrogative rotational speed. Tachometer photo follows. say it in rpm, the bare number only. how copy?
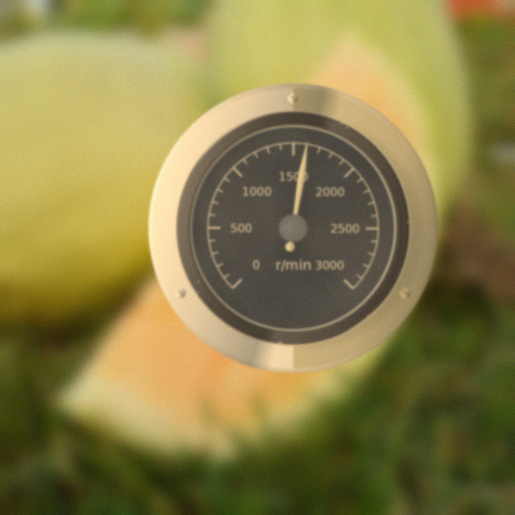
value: 1600
